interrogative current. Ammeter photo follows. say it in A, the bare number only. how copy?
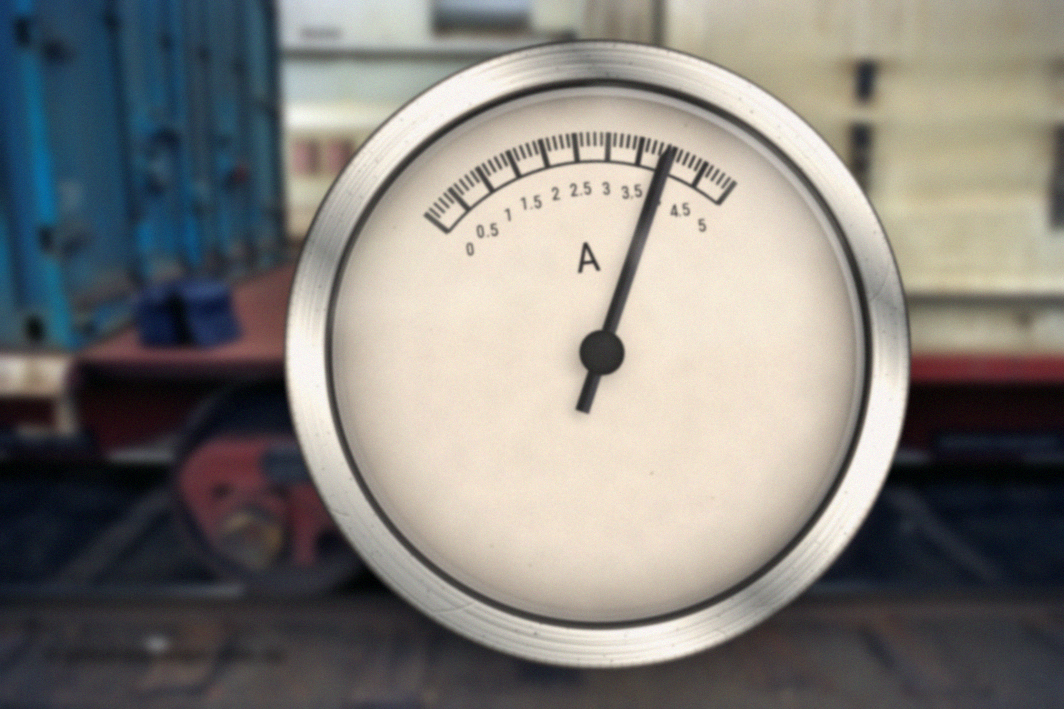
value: 3.9
